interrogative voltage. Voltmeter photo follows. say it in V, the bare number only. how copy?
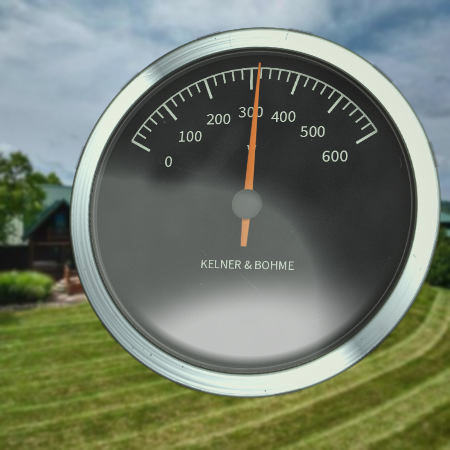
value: 320
